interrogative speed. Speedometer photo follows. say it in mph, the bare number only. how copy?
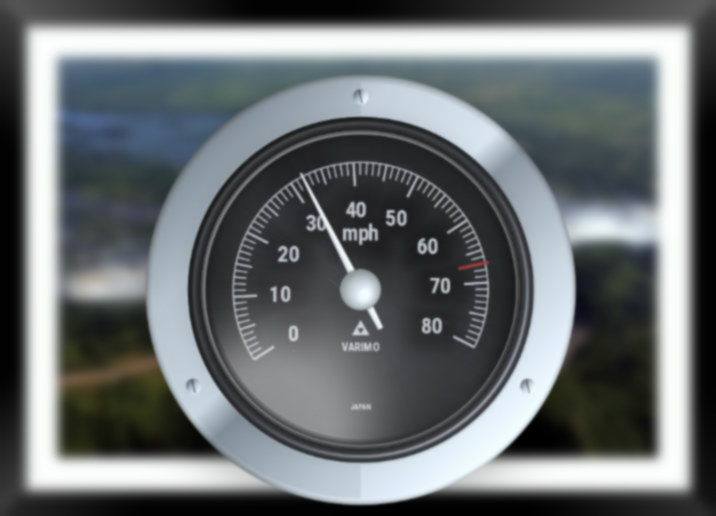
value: 32
